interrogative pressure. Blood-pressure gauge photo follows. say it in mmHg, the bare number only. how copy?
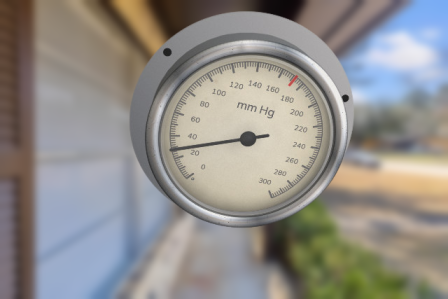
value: 30
